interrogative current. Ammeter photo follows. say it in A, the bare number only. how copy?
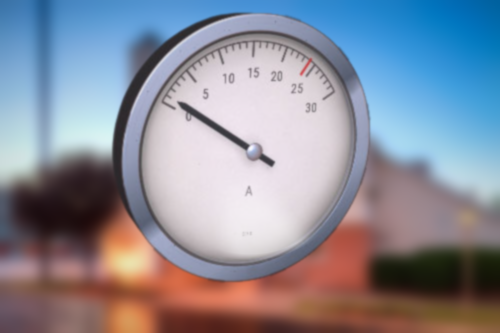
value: 1
